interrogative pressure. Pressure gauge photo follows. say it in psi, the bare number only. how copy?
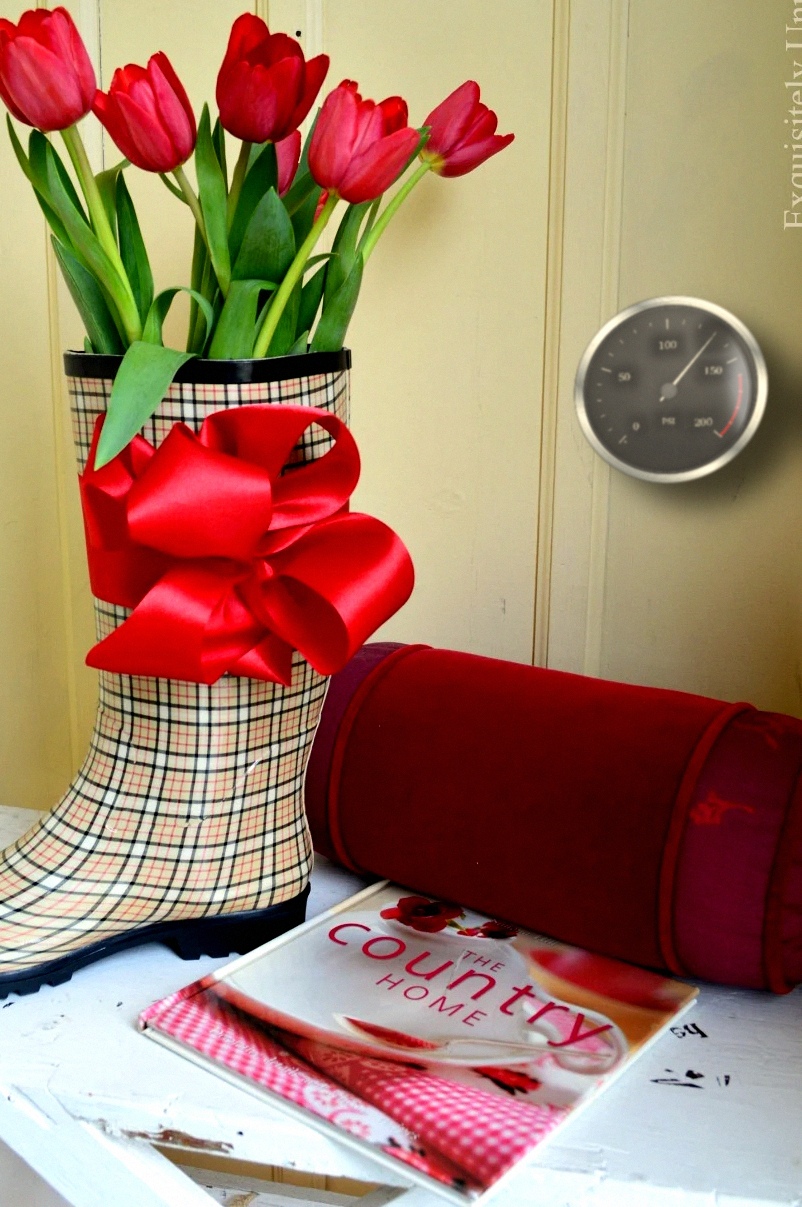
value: 130
